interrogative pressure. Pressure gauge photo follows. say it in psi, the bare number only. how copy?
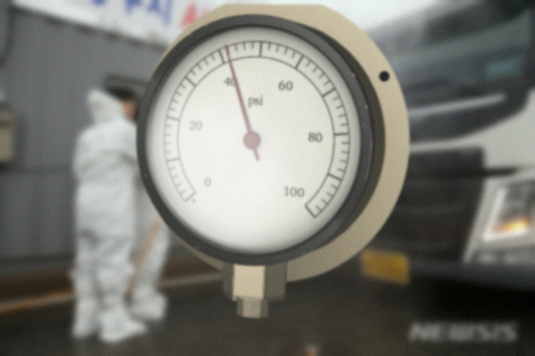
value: 42
